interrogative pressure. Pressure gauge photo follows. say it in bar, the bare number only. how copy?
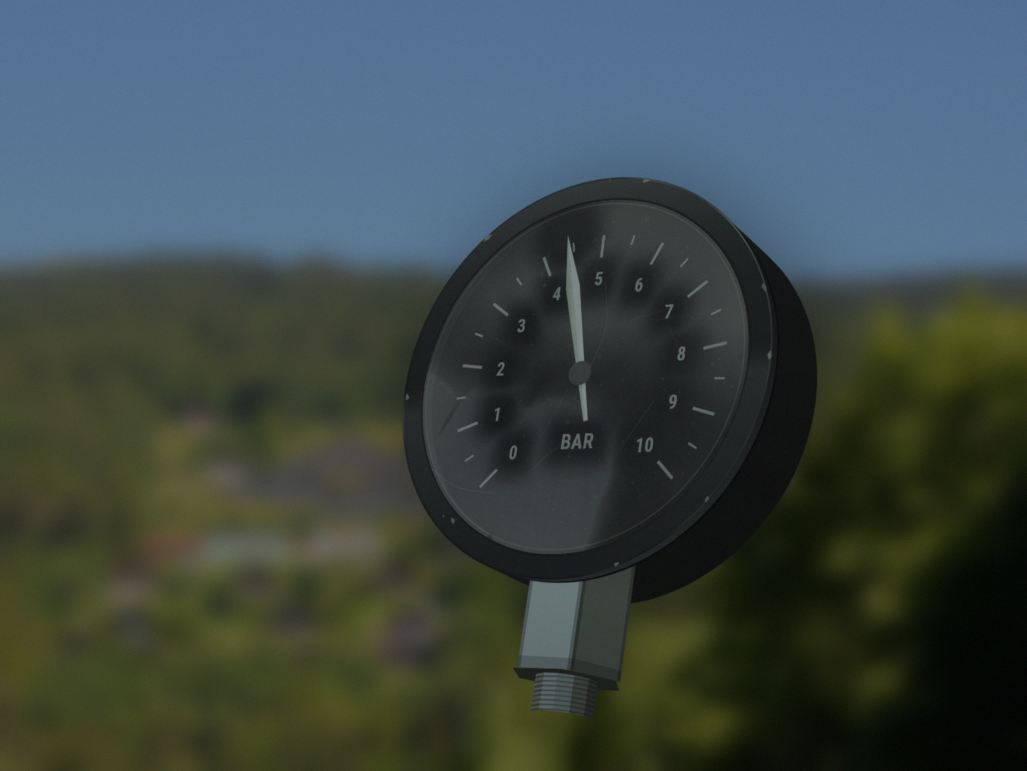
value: 4.5
